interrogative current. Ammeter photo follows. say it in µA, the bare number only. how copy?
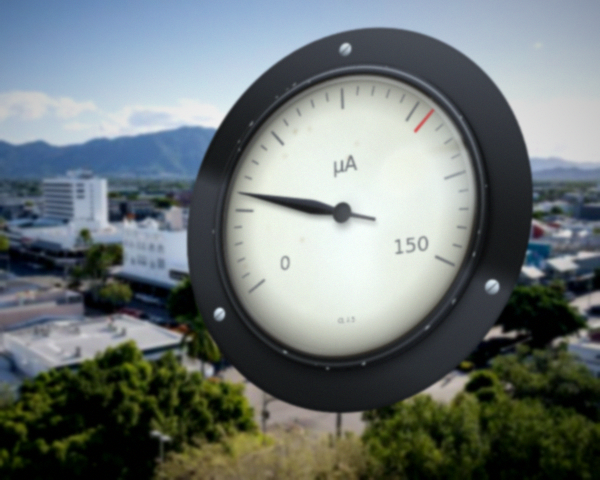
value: 30
